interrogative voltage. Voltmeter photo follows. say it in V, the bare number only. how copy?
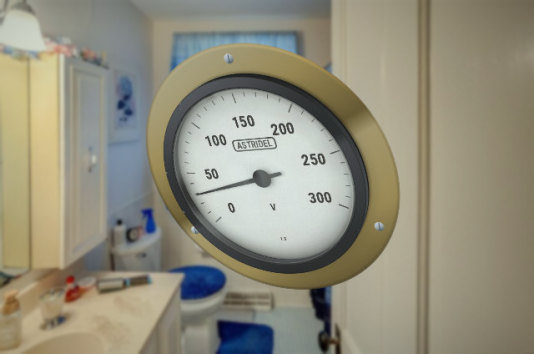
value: 30
